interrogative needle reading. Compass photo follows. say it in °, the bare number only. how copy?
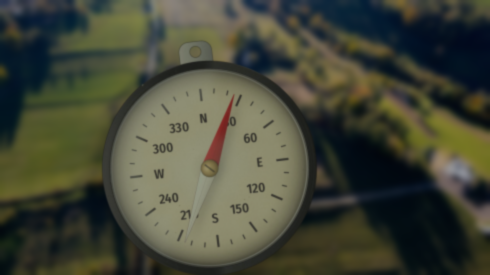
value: 25
